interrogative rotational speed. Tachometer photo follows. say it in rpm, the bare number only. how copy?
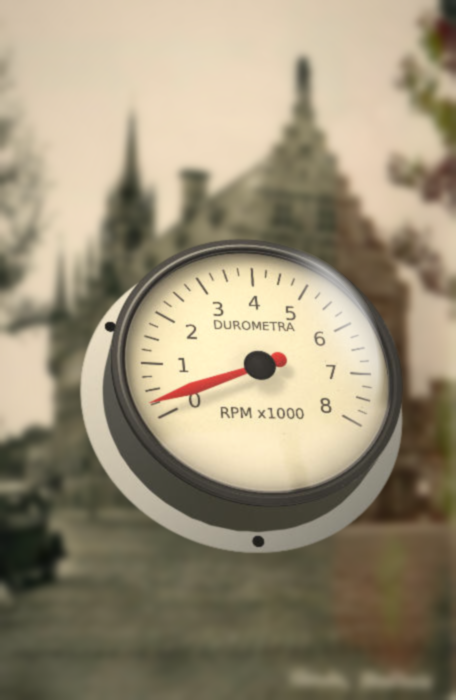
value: 250
